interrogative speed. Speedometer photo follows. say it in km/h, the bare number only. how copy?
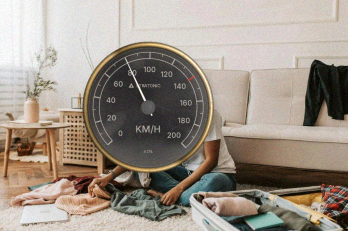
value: 80
